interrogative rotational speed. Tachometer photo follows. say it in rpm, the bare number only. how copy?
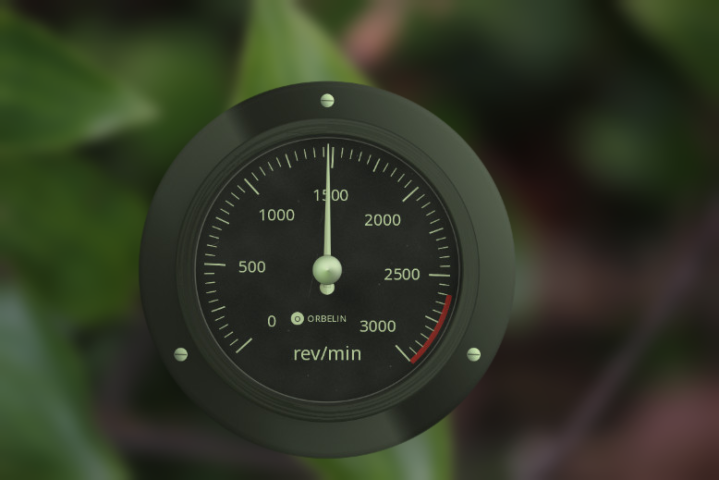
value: 1475
